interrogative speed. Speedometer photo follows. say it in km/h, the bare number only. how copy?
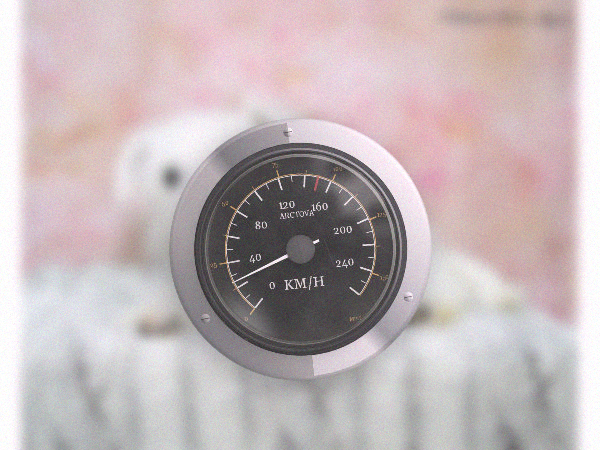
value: 25
